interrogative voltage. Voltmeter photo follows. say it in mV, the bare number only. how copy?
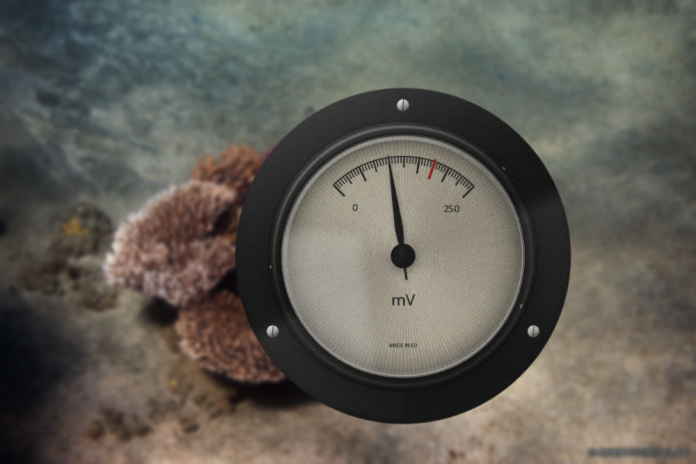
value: 100
